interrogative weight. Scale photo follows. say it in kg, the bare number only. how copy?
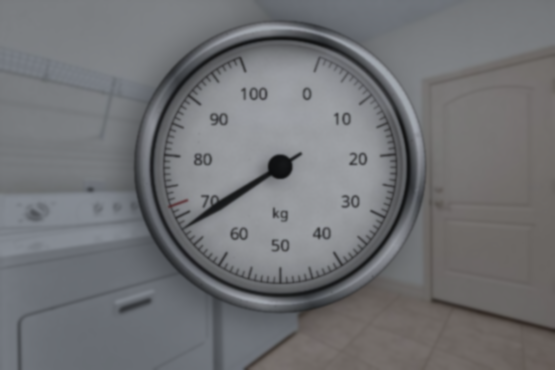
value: 68
